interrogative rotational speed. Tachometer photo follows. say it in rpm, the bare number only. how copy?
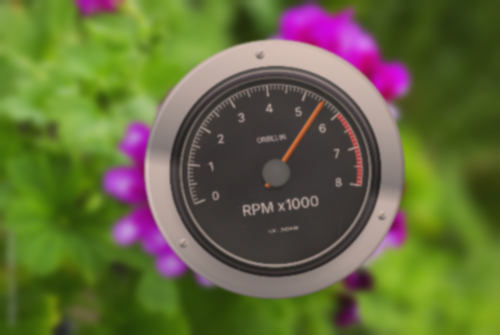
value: 5500
